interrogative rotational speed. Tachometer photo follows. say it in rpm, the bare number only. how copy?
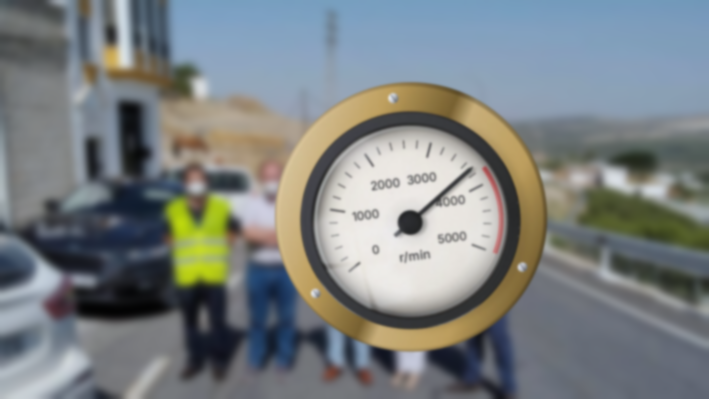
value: 3700
